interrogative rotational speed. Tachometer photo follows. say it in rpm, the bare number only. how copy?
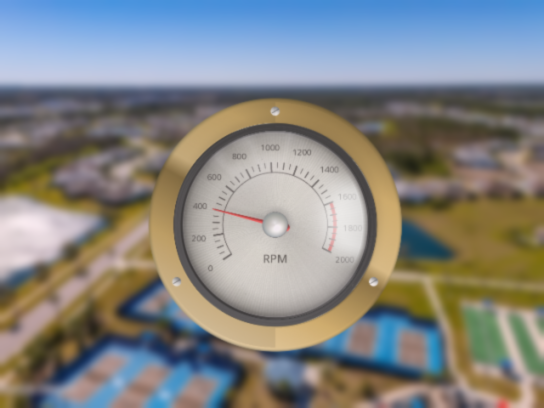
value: 400
